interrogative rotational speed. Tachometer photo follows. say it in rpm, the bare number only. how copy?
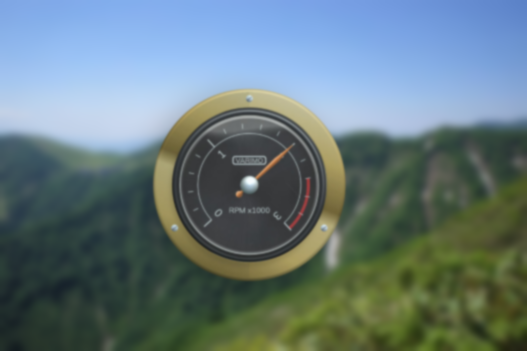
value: 2000
